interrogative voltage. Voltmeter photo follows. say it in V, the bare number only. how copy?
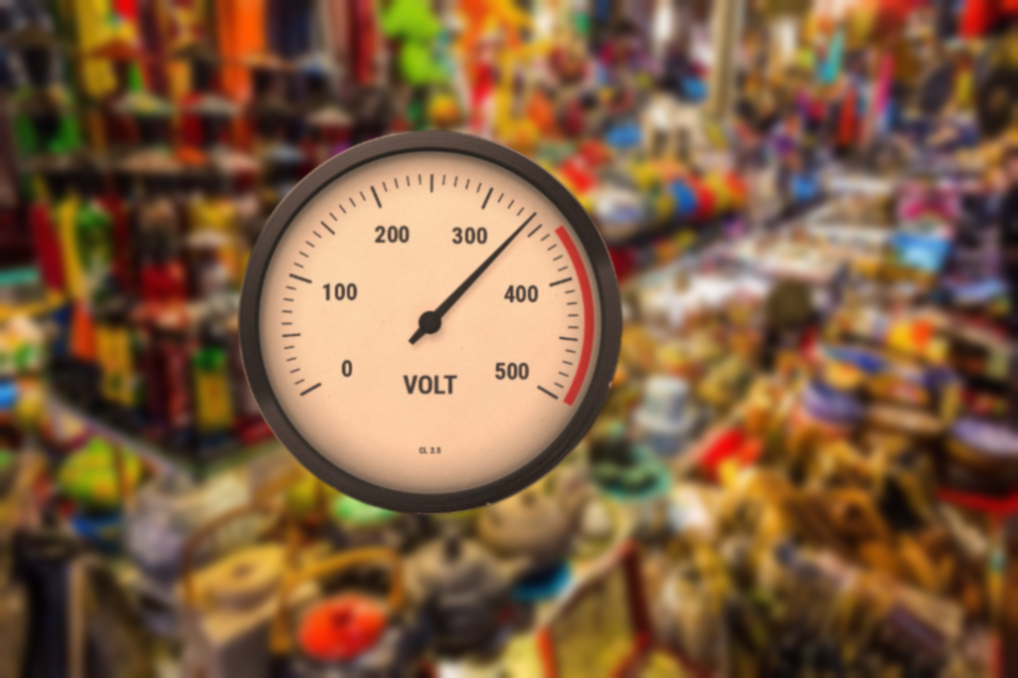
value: 340
